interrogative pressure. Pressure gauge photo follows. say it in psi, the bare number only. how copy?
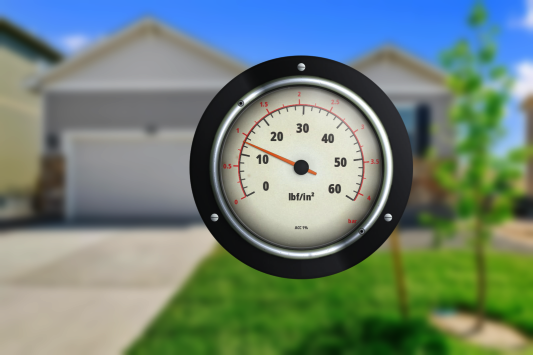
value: 13
